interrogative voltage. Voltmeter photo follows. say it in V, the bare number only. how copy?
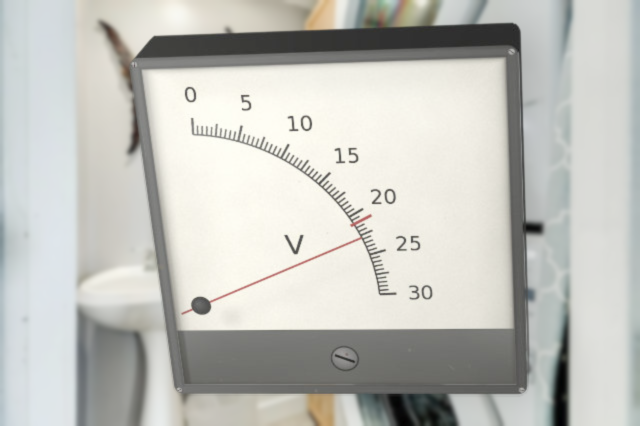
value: 22.5
